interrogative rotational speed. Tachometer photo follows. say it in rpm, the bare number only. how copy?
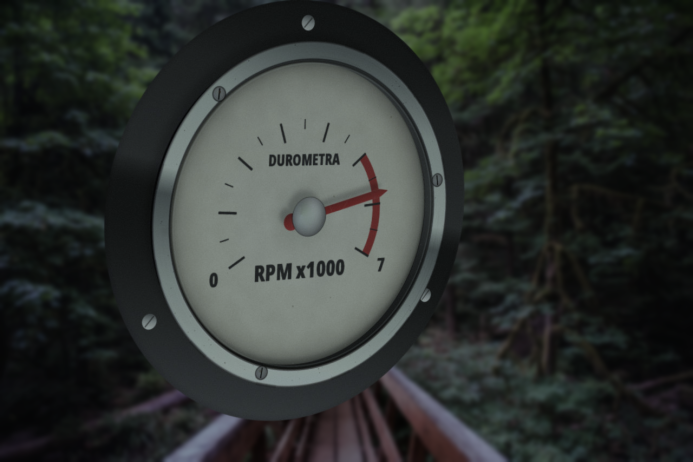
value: 5750
